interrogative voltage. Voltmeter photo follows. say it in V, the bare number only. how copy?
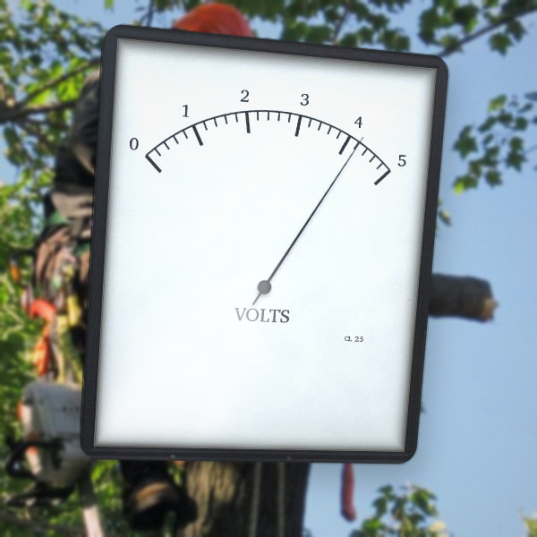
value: 4.2
